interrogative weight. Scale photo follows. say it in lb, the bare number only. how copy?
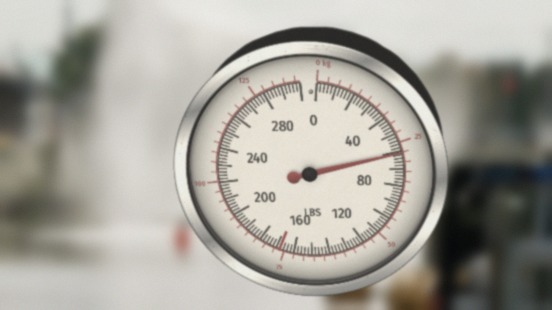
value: 60
